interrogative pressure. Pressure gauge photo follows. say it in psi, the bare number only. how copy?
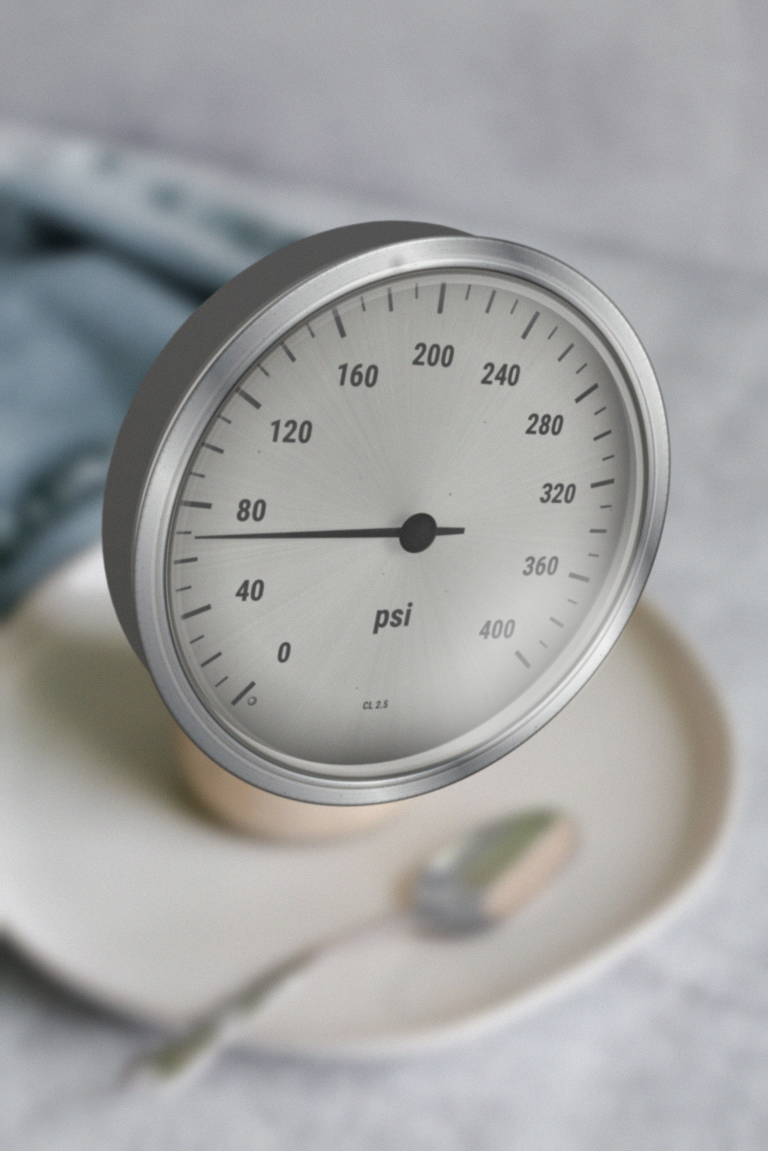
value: 70
